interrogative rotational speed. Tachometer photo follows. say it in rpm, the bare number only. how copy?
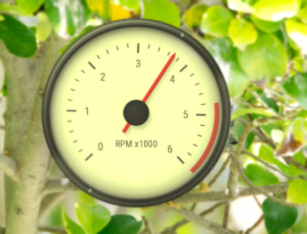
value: 3700
